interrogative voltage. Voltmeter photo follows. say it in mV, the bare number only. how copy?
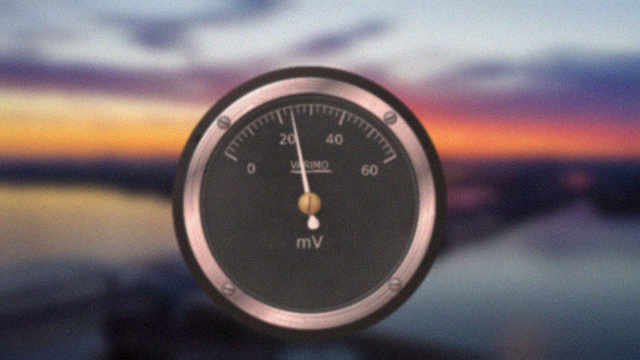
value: 24
